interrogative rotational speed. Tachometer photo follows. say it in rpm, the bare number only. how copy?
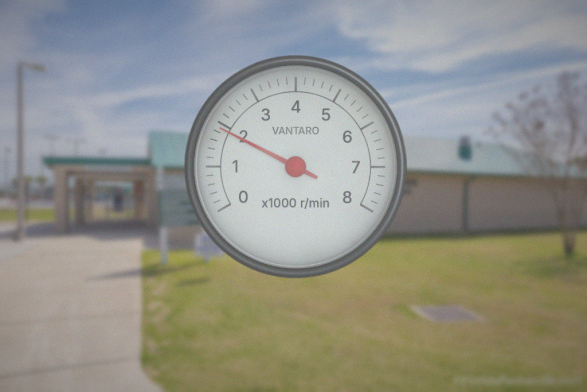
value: 1900
